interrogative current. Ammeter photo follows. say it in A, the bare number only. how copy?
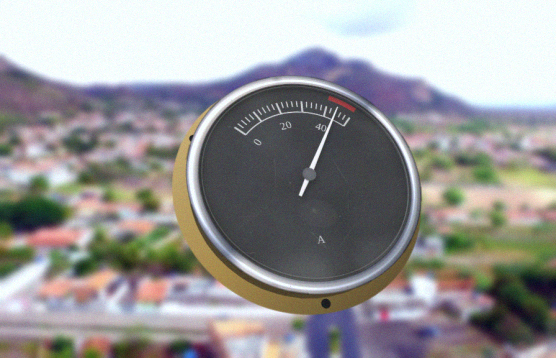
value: 44
